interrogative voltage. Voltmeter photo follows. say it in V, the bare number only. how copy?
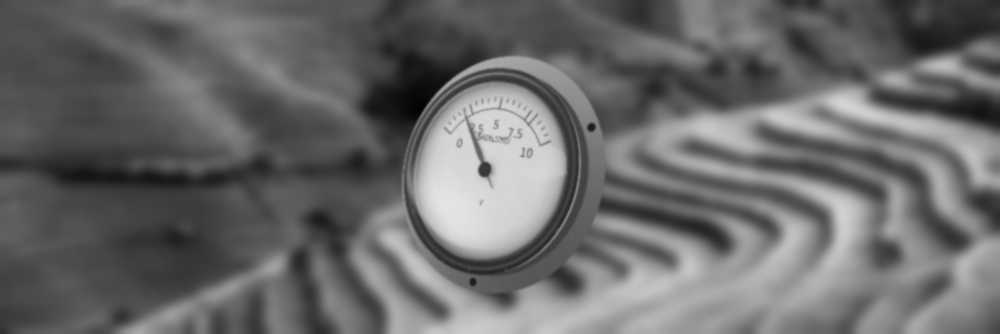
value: 2
